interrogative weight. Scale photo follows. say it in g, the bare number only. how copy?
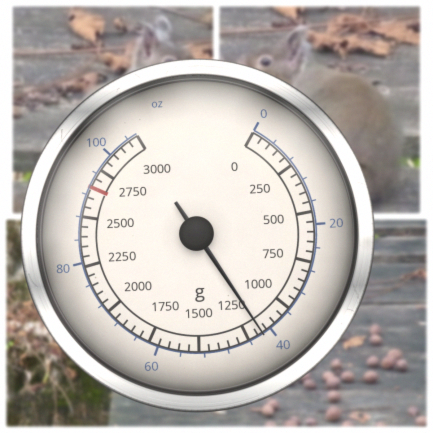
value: 1175
